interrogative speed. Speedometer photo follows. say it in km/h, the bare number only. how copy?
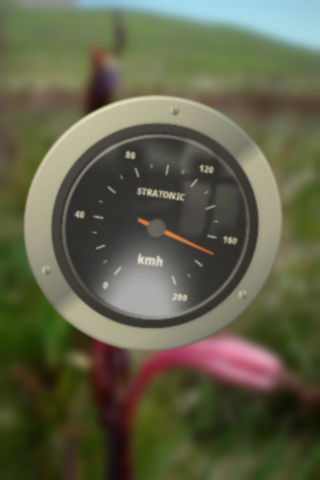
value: 170
